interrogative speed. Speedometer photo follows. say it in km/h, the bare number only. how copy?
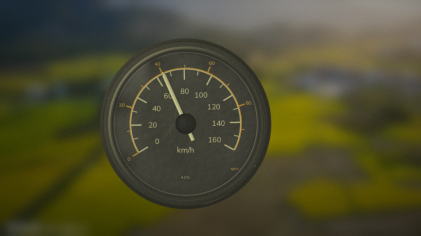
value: 65
